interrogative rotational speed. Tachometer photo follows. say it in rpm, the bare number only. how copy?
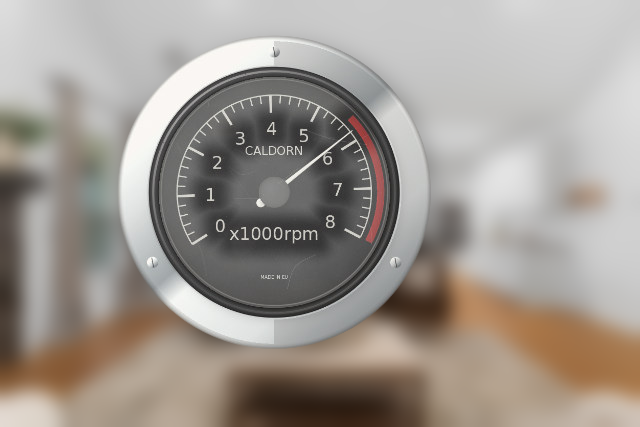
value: 5800
